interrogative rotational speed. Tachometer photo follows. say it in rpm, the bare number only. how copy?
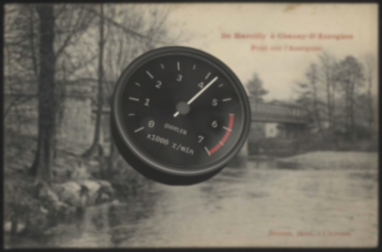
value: 4250
